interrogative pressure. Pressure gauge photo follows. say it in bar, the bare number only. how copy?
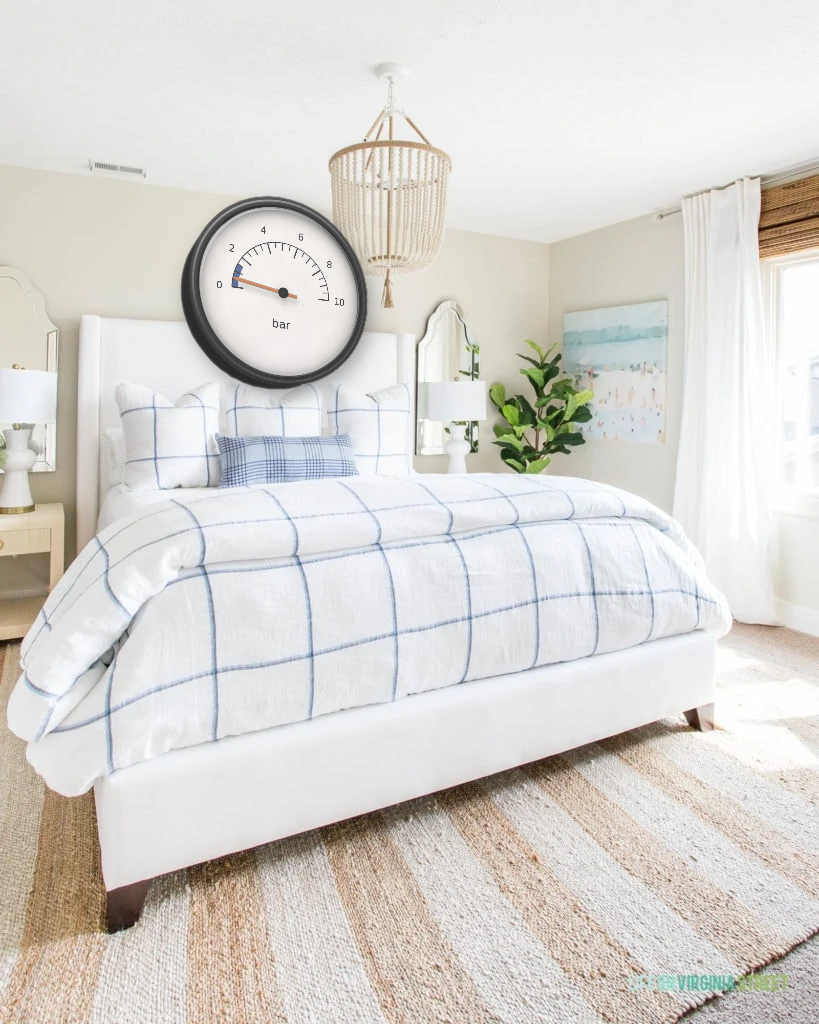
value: 0.5
